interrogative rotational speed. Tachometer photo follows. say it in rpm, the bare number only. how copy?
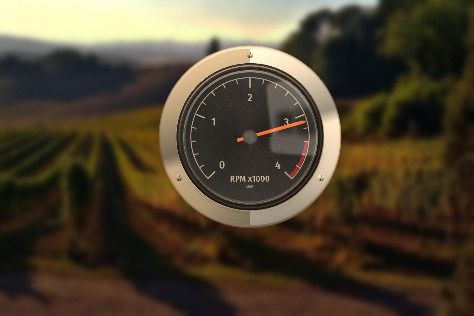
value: 3100
